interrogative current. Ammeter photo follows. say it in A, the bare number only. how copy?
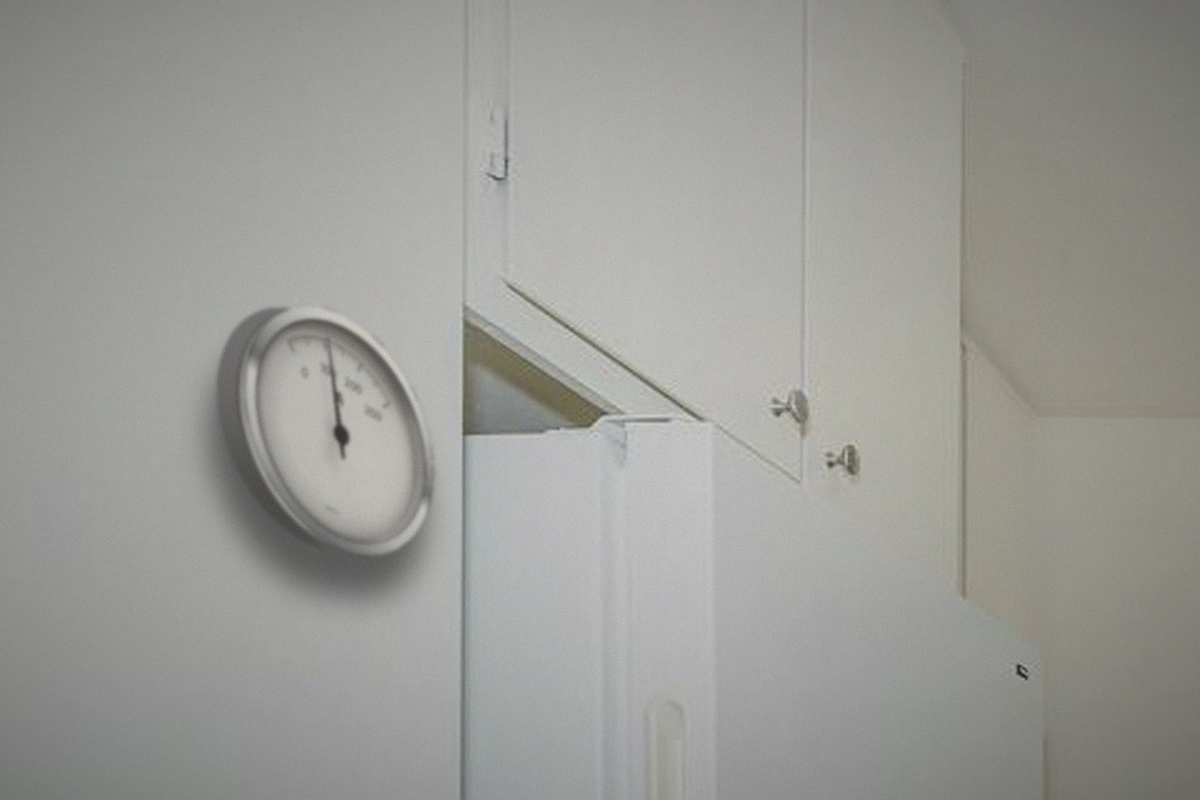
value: 100
